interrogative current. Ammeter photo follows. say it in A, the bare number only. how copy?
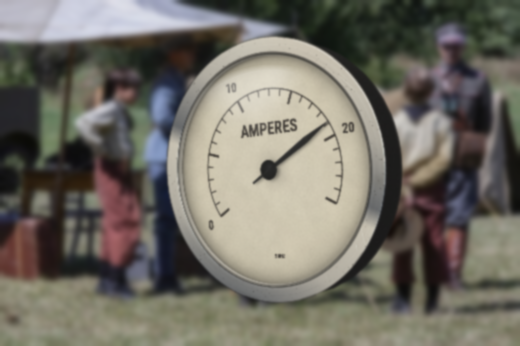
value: 19
